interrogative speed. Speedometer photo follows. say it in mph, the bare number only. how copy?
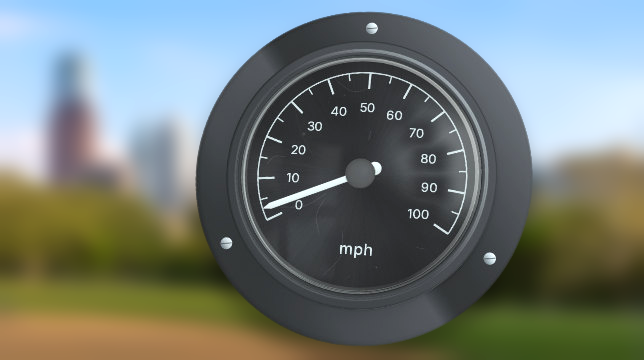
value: 2.5
